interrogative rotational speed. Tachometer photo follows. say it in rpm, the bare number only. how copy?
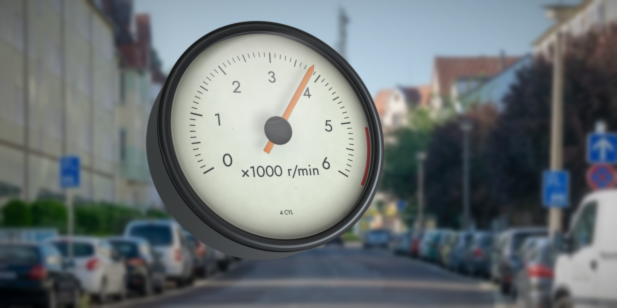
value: 3800
